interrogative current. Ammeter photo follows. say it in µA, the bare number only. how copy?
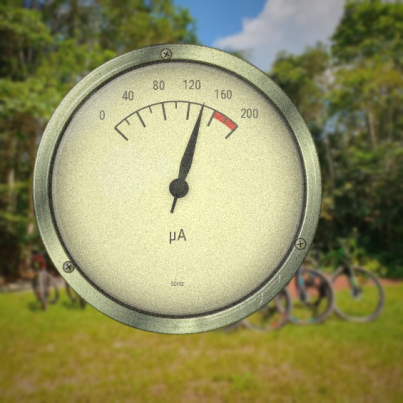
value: 140
